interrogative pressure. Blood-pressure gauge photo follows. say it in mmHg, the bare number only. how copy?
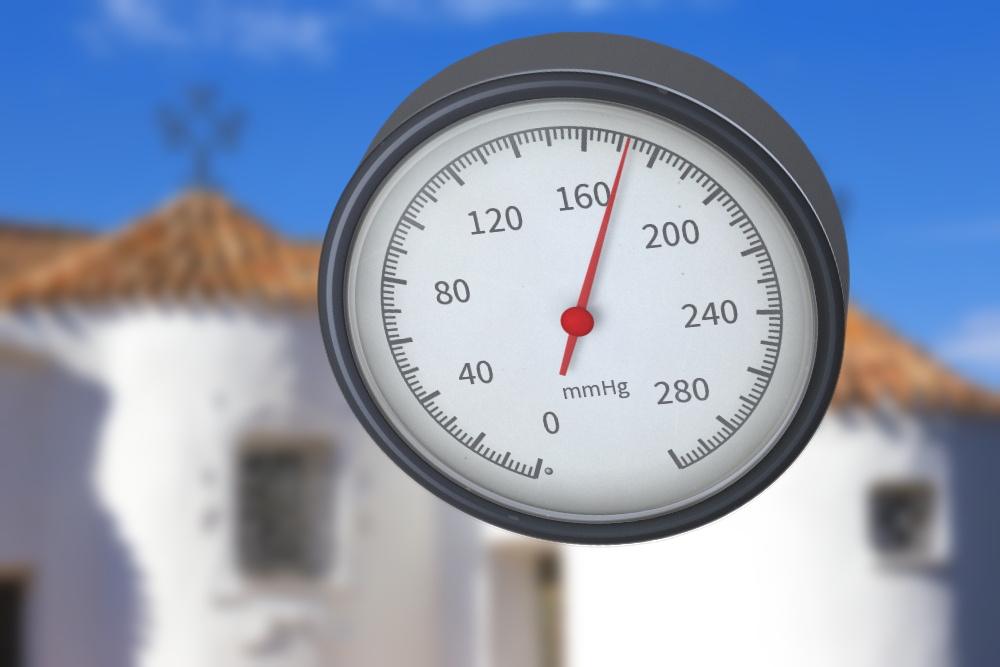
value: 172
